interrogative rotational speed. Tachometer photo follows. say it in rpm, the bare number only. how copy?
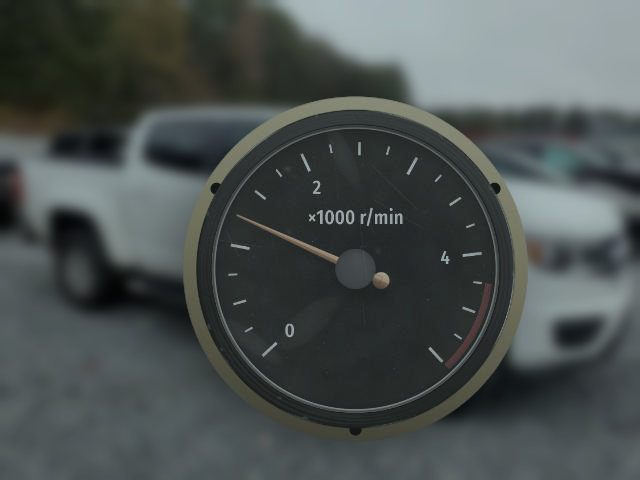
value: 1250
